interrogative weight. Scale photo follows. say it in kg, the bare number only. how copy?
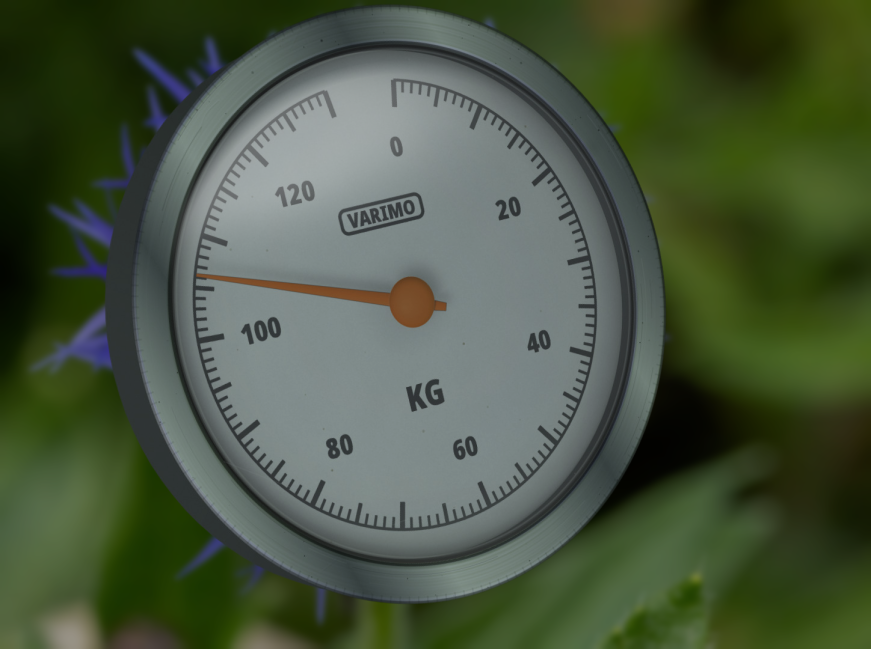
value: 106
